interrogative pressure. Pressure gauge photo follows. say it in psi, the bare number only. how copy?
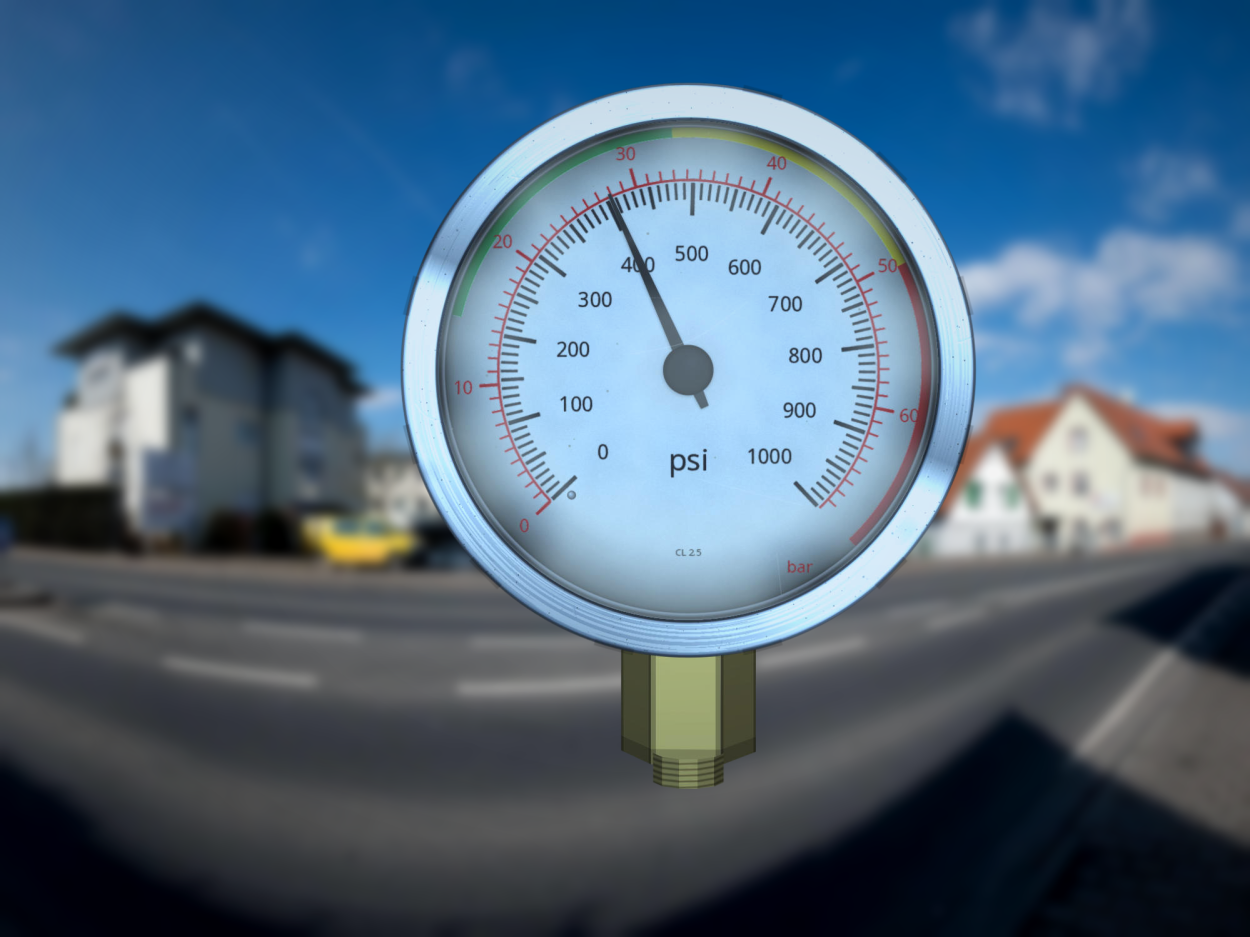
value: 405
